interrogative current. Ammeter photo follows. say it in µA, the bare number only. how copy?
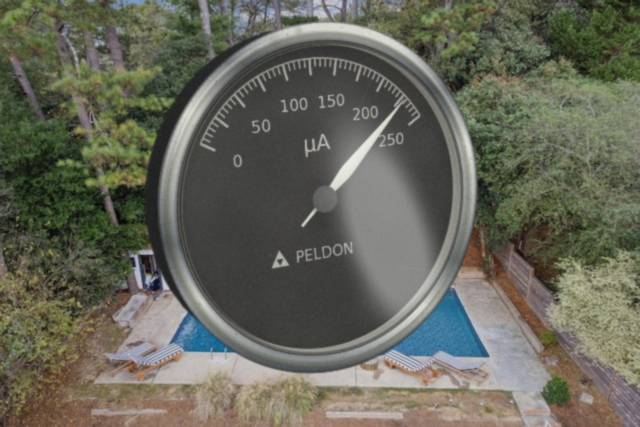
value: 225
